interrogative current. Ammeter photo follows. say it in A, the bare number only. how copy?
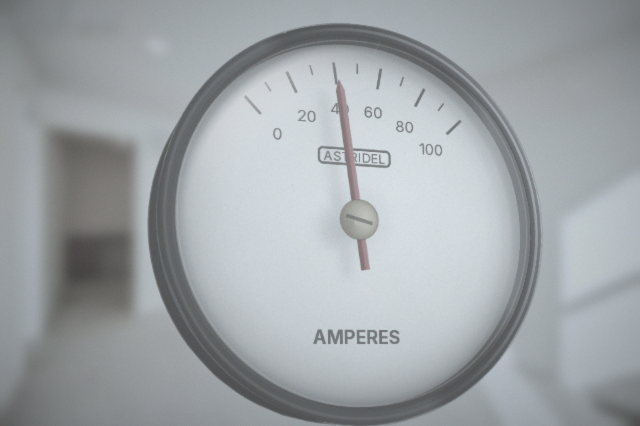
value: 40
